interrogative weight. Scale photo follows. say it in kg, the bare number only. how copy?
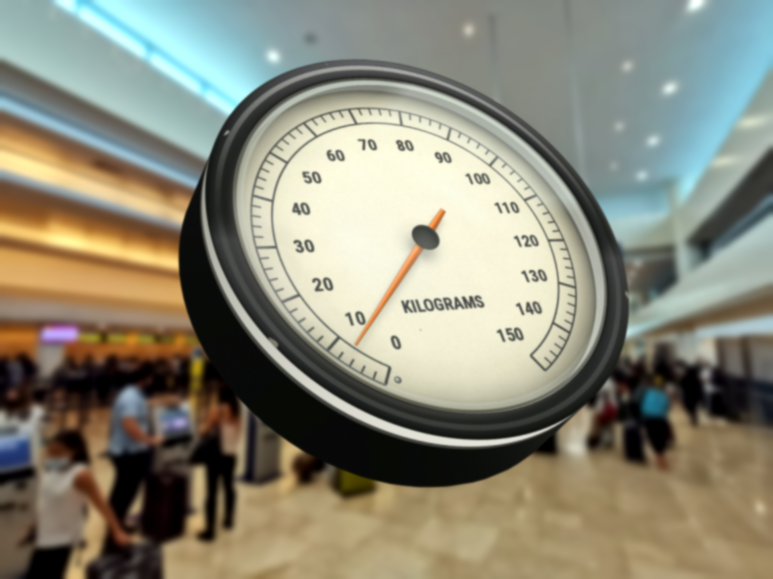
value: 7
